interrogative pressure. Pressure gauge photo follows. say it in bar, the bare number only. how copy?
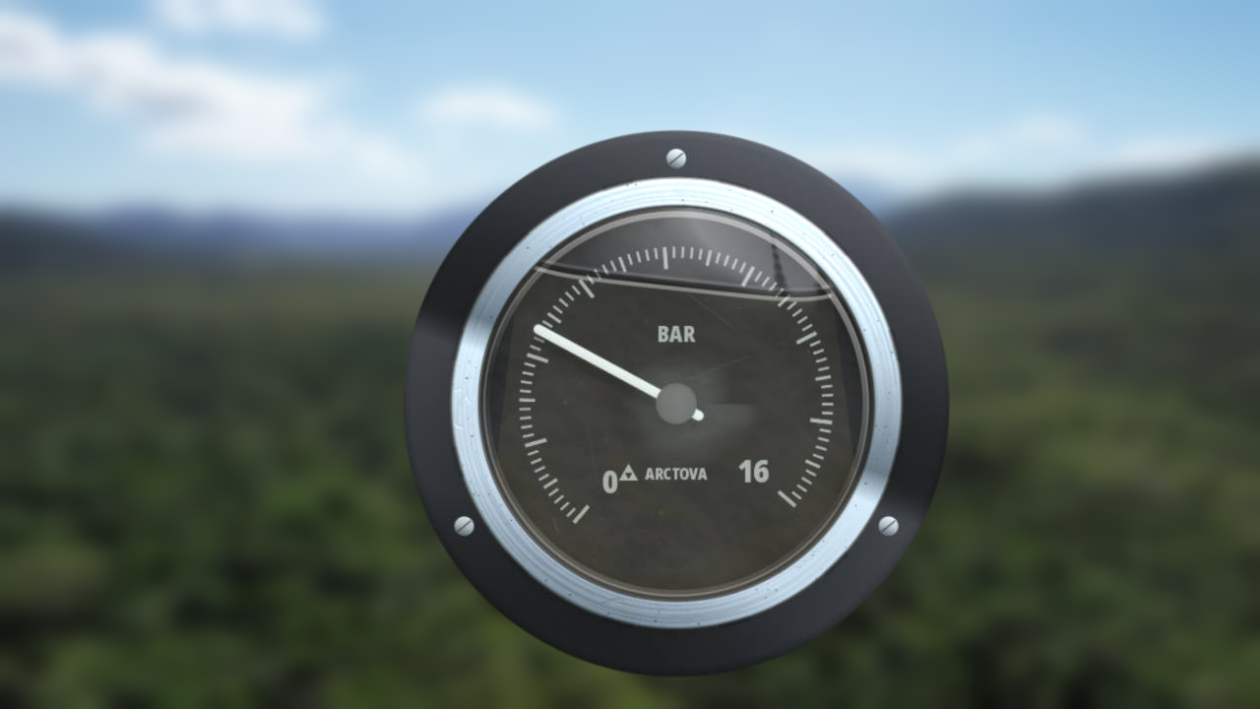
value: 4.6
